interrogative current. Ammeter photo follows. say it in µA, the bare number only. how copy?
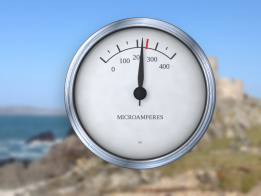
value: 225
